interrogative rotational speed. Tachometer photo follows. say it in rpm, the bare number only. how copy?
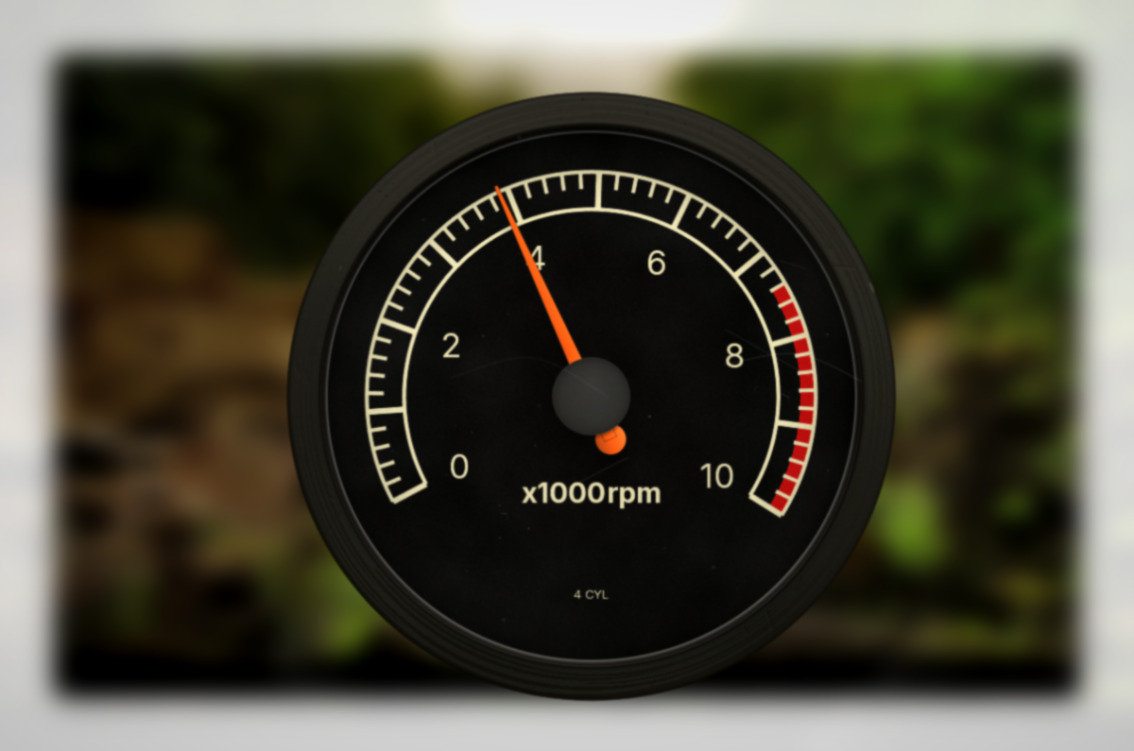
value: 3900
